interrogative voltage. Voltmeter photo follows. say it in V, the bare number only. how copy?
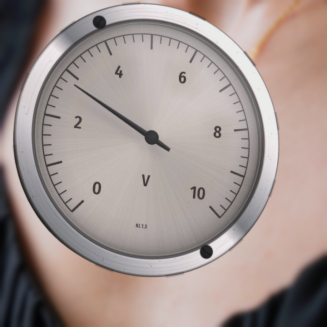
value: 2.8
